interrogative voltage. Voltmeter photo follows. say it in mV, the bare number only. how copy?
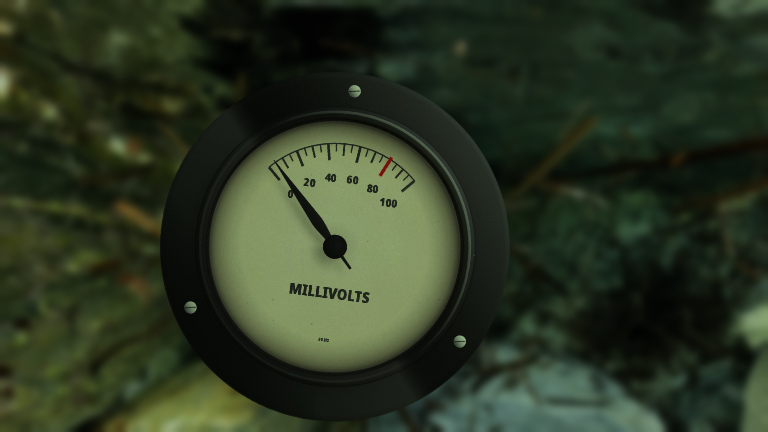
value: 5
